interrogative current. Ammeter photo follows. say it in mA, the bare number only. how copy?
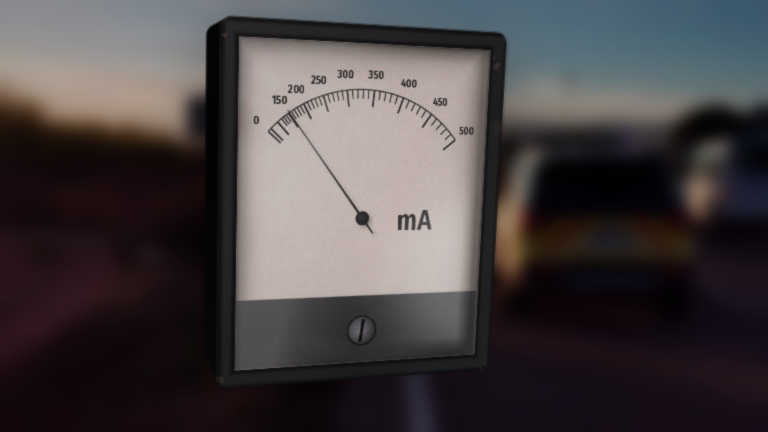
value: 150
